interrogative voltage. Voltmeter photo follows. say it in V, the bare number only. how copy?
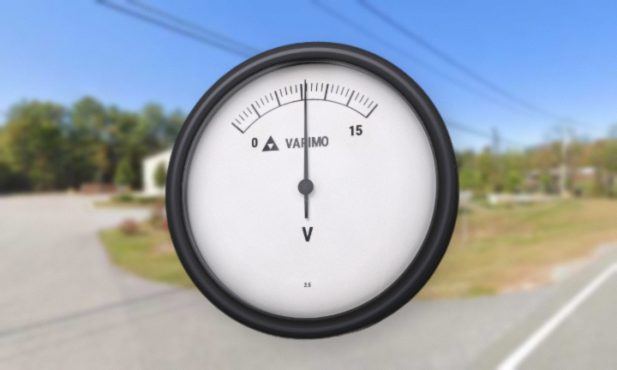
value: 8
